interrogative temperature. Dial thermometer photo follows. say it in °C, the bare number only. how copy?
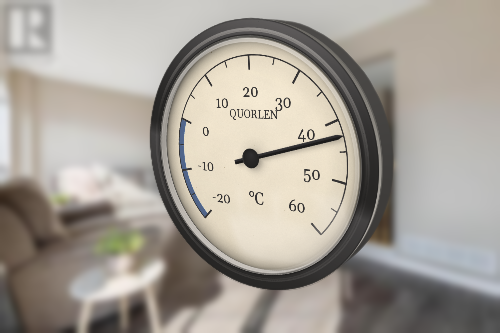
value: 42.5
